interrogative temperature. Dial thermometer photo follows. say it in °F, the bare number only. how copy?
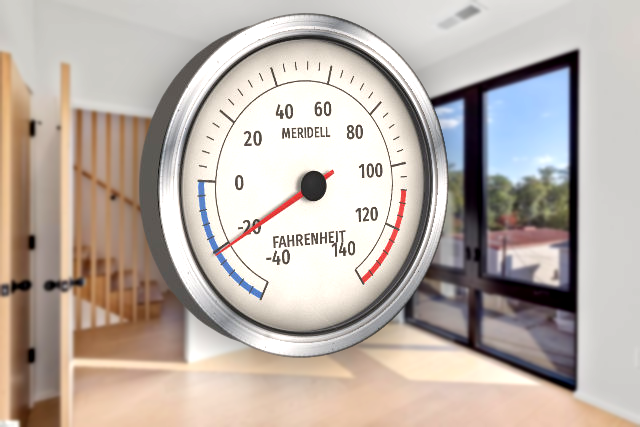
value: -20
